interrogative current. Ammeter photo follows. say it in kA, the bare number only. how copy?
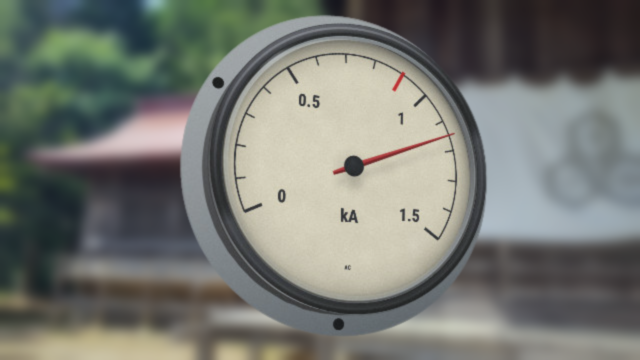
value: 1.15
